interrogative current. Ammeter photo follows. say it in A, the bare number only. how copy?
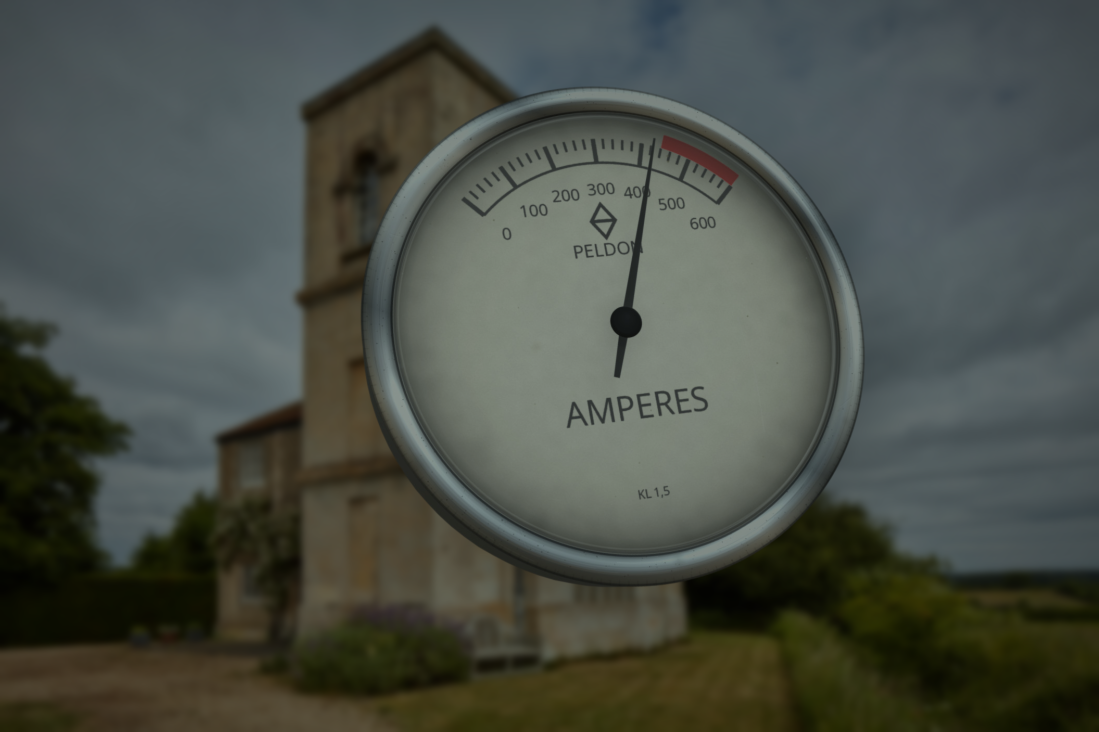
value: 420
